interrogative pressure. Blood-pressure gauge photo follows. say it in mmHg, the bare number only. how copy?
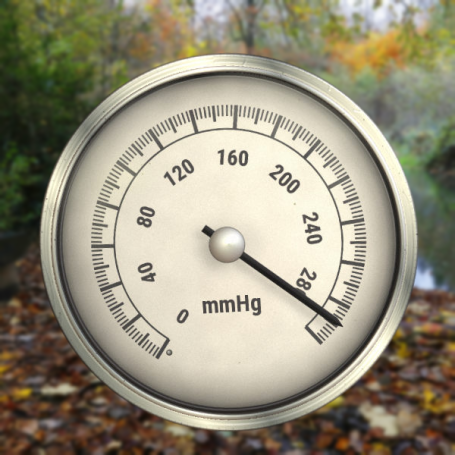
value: 288
